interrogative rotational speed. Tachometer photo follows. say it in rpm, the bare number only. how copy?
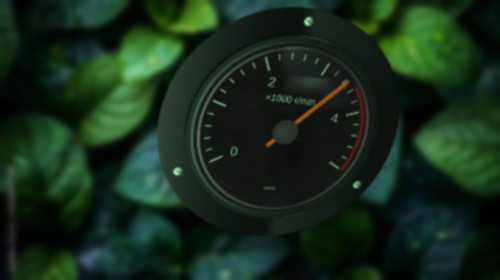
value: 3400
